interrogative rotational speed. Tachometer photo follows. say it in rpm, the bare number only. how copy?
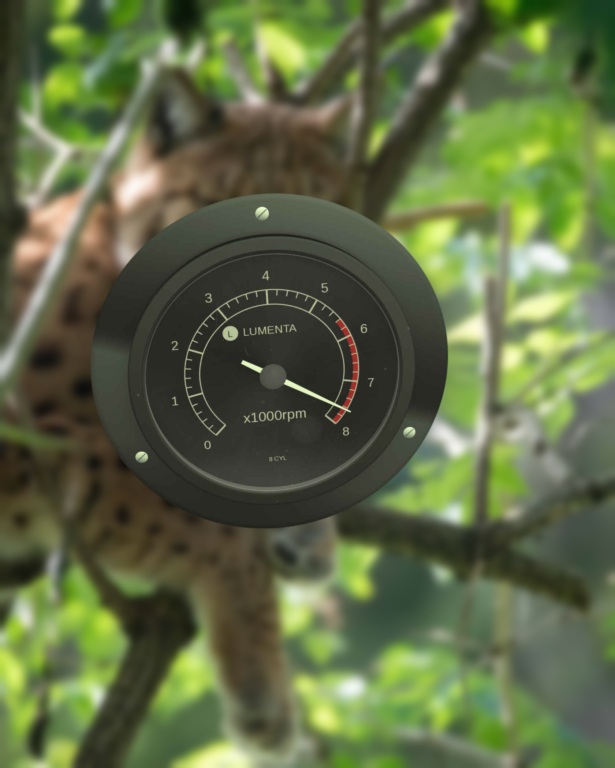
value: 7600
